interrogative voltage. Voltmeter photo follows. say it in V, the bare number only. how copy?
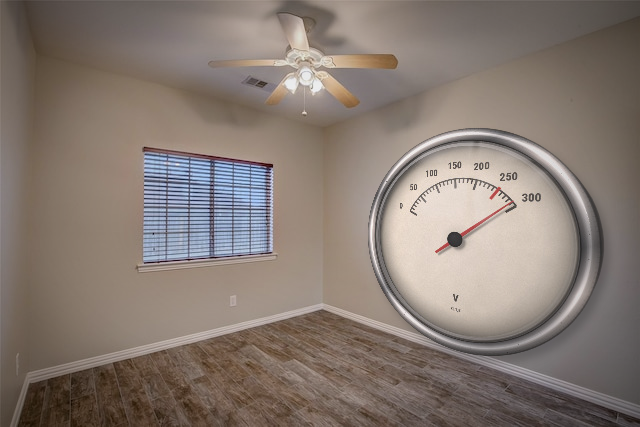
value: 290
